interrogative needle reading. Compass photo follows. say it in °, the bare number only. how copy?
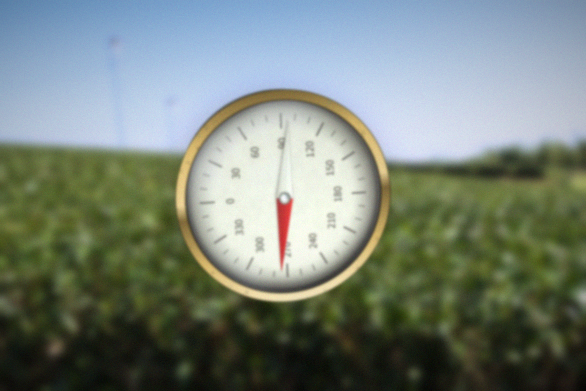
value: 275
